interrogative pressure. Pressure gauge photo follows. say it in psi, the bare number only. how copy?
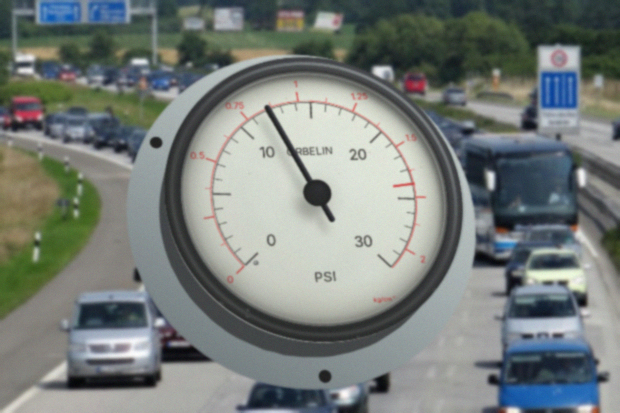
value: 12
